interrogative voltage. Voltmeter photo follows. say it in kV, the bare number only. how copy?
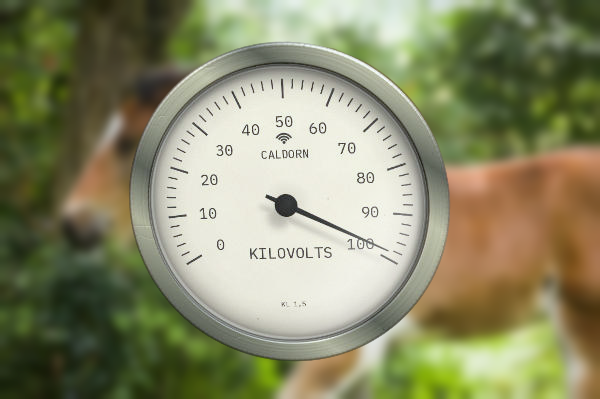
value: 98
